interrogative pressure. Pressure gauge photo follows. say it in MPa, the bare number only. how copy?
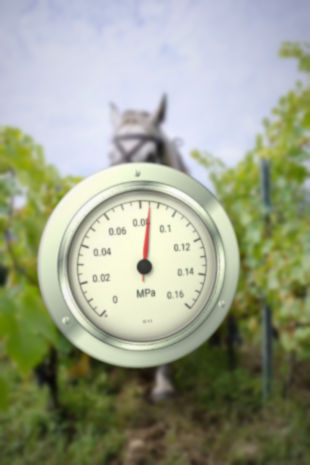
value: 0.085
